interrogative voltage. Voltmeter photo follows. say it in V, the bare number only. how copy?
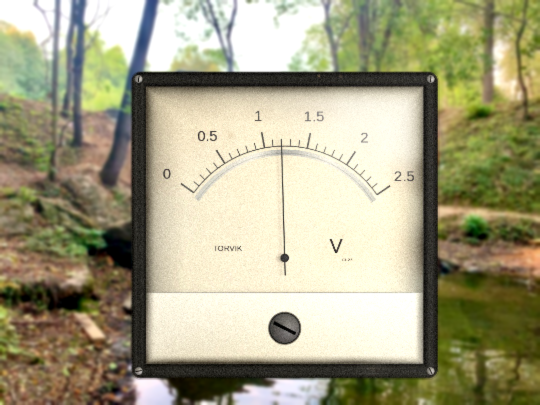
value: 1.2
